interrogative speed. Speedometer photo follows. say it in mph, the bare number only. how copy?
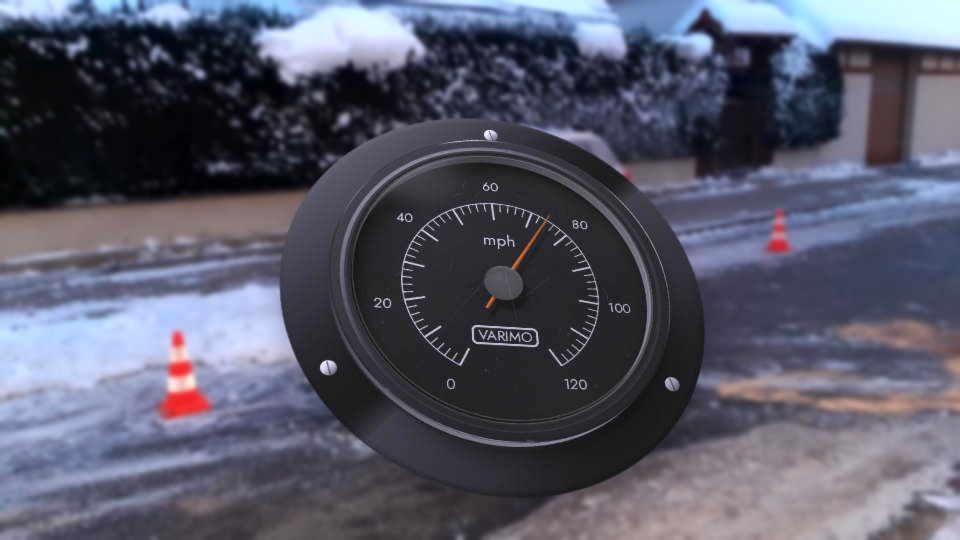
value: 74
